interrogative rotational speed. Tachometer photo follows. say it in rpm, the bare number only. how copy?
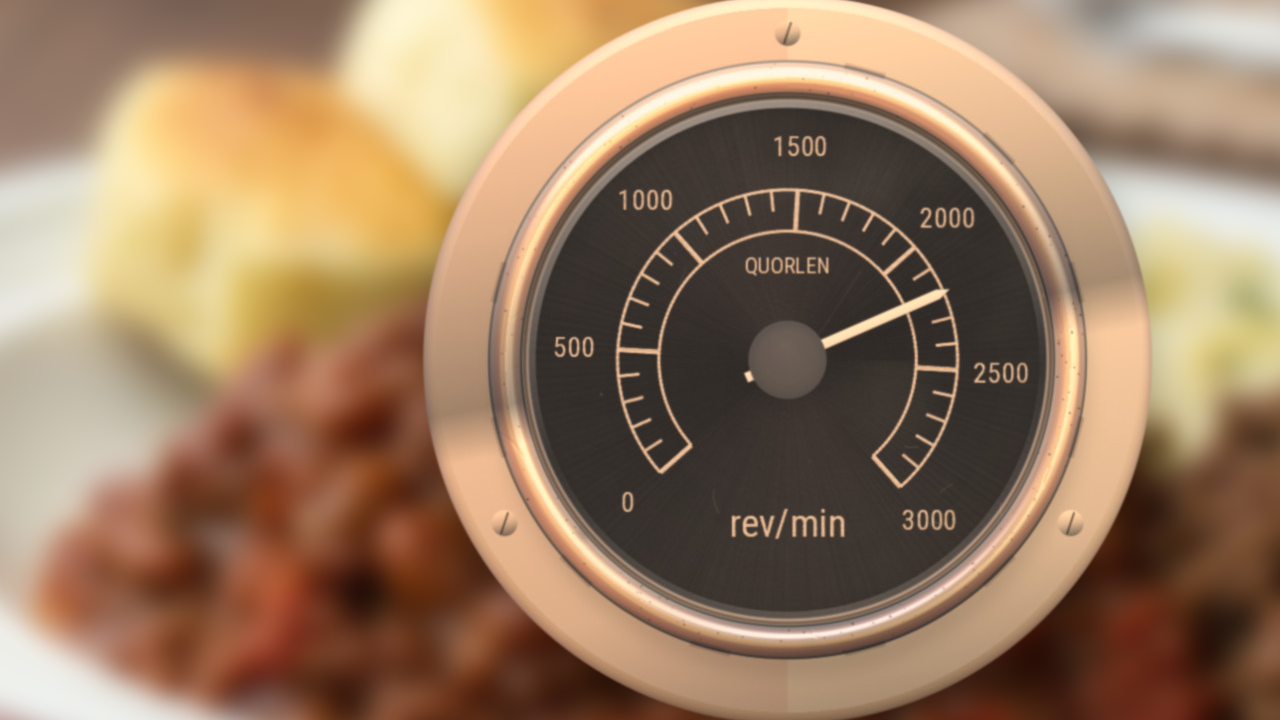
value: 2200
